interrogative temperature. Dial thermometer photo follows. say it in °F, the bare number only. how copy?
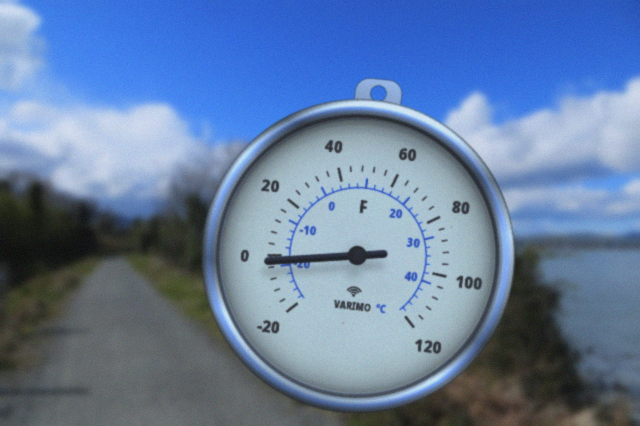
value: -2
